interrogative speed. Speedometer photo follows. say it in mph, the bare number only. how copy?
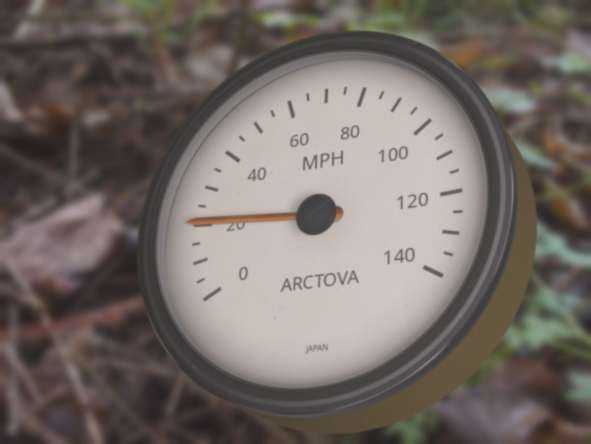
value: 20
